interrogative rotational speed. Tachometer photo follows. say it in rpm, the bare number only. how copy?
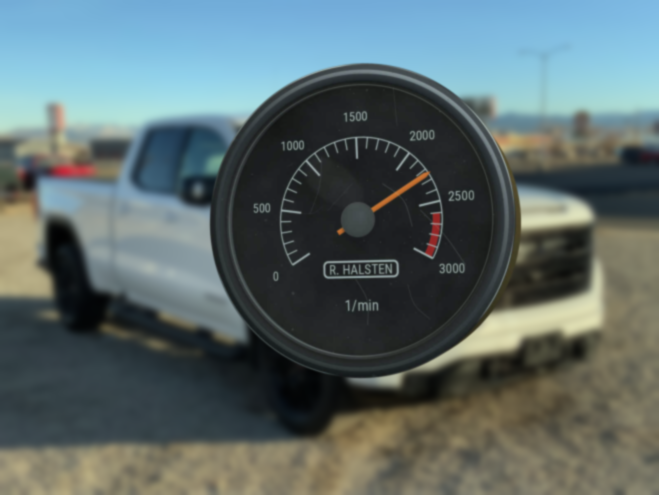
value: 2250
